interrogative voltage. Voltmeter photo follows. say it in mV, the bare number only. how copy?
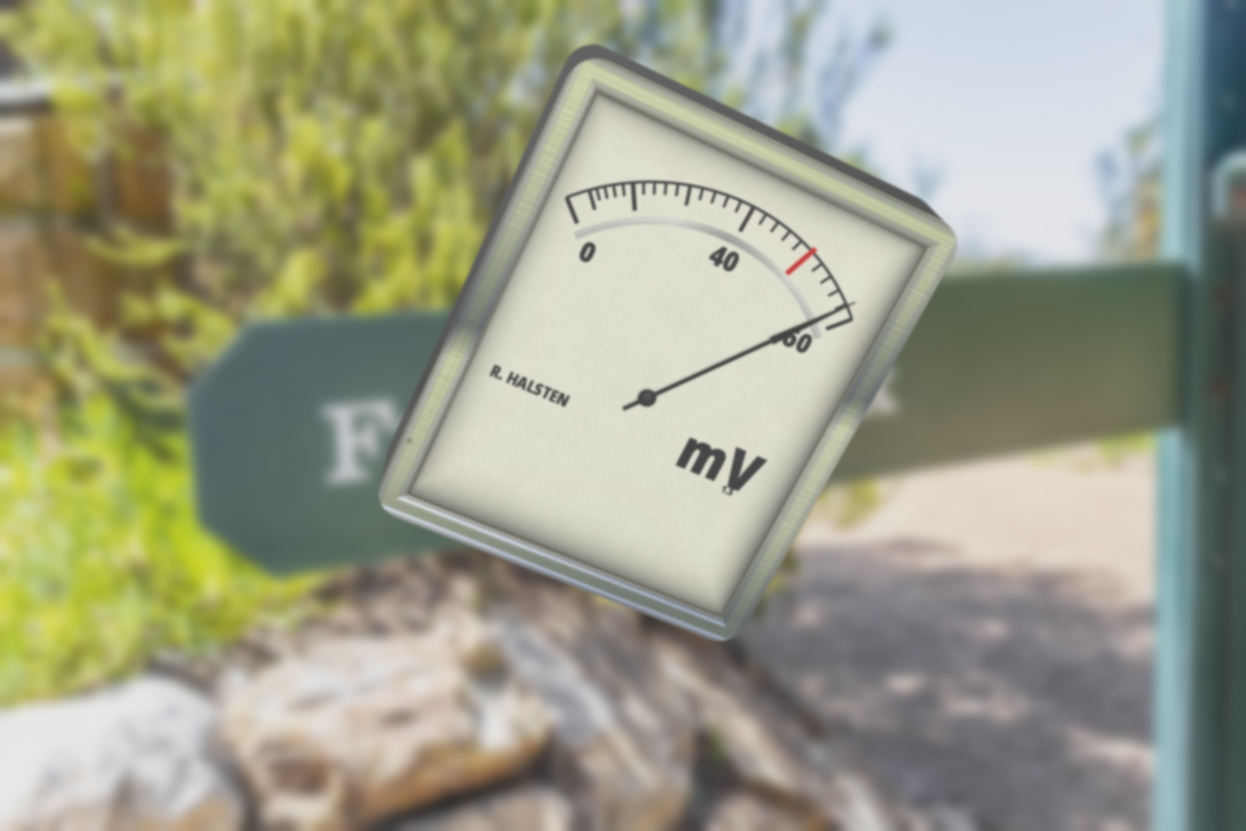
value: 58
